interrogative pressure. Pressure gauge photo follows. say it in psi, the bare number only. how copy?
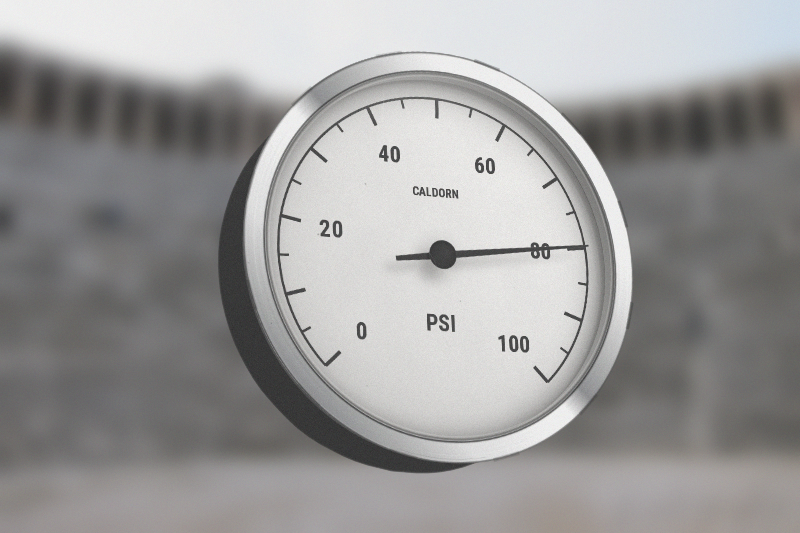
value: 80
